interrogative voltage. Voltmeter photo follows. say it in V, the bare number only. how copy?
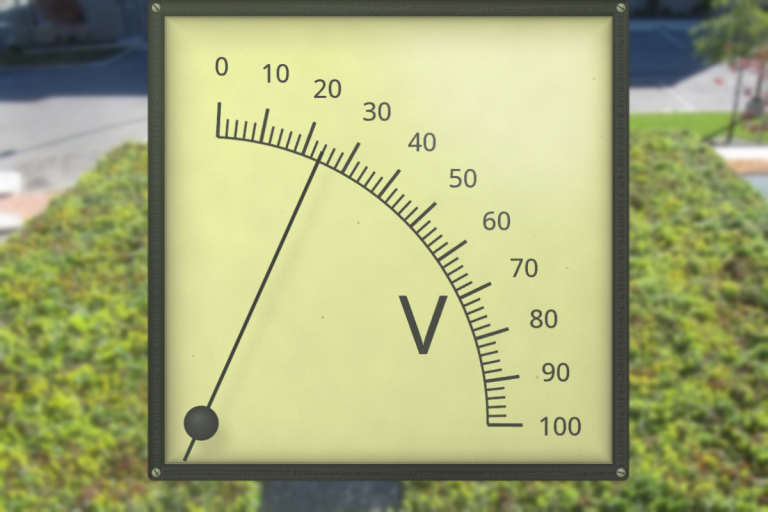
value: 24
